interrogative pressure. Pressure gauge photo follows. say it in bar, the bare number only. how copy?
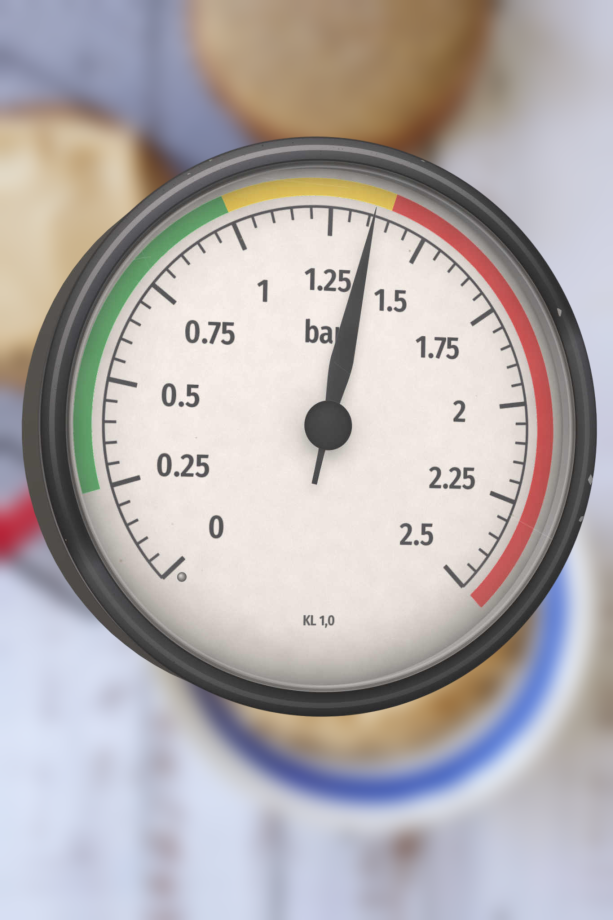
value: 1.35
